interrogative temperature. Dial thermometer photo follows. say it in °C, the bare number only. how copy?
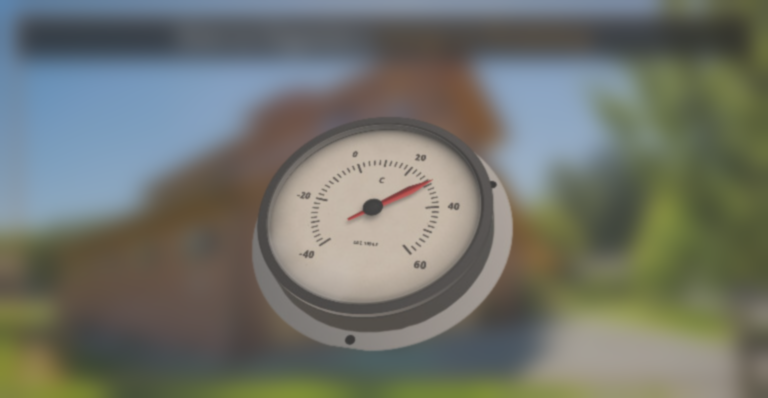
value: 30
